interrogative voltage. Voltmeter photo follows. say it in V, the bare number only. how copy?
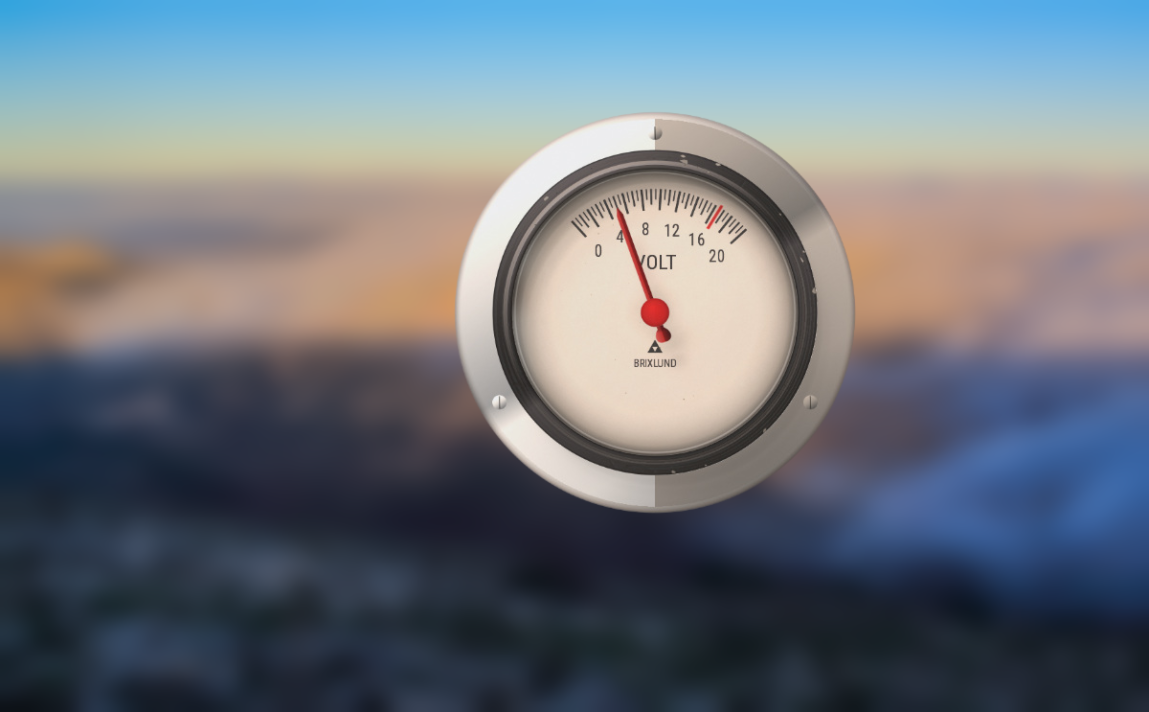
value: 5
